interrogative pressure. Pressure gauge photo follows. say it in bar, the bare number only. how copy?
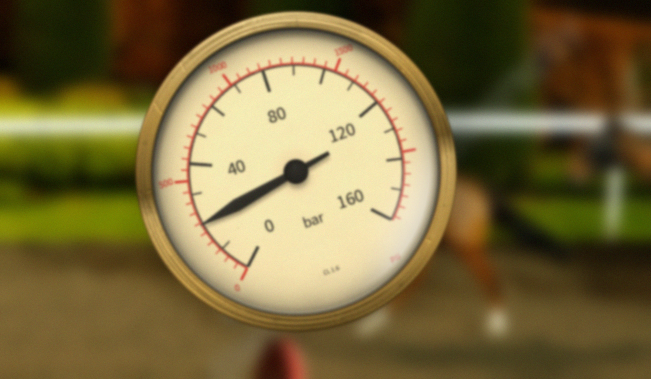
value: 20
